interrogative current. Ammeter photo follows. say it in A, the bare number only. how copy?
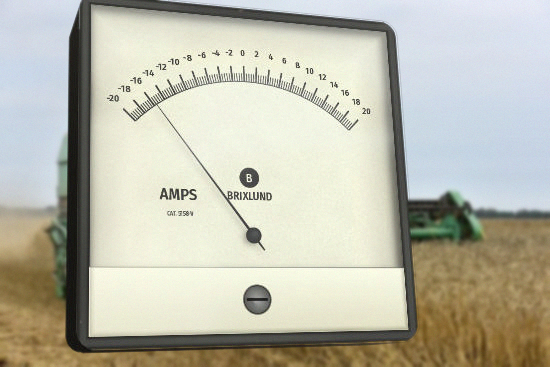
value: -16
